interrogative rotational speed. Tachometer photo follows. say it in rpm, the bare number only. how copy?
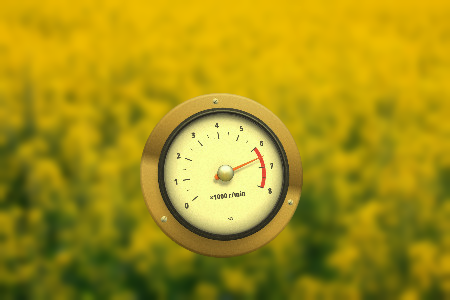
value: 6500
